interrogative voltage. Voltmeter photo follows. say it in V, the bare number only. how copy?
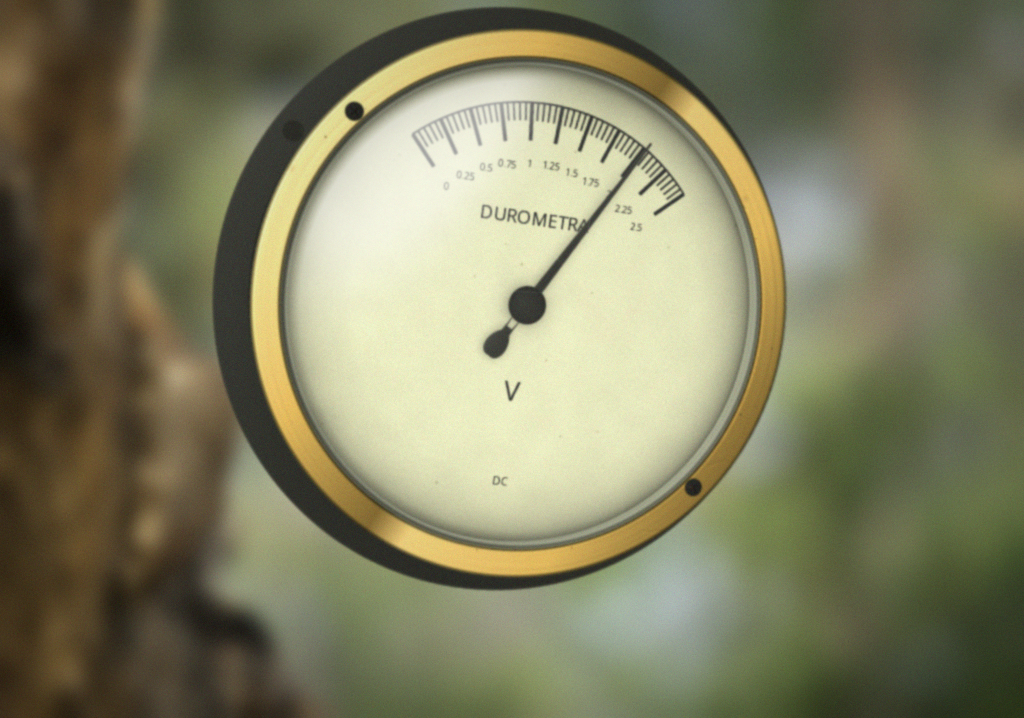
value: 2
